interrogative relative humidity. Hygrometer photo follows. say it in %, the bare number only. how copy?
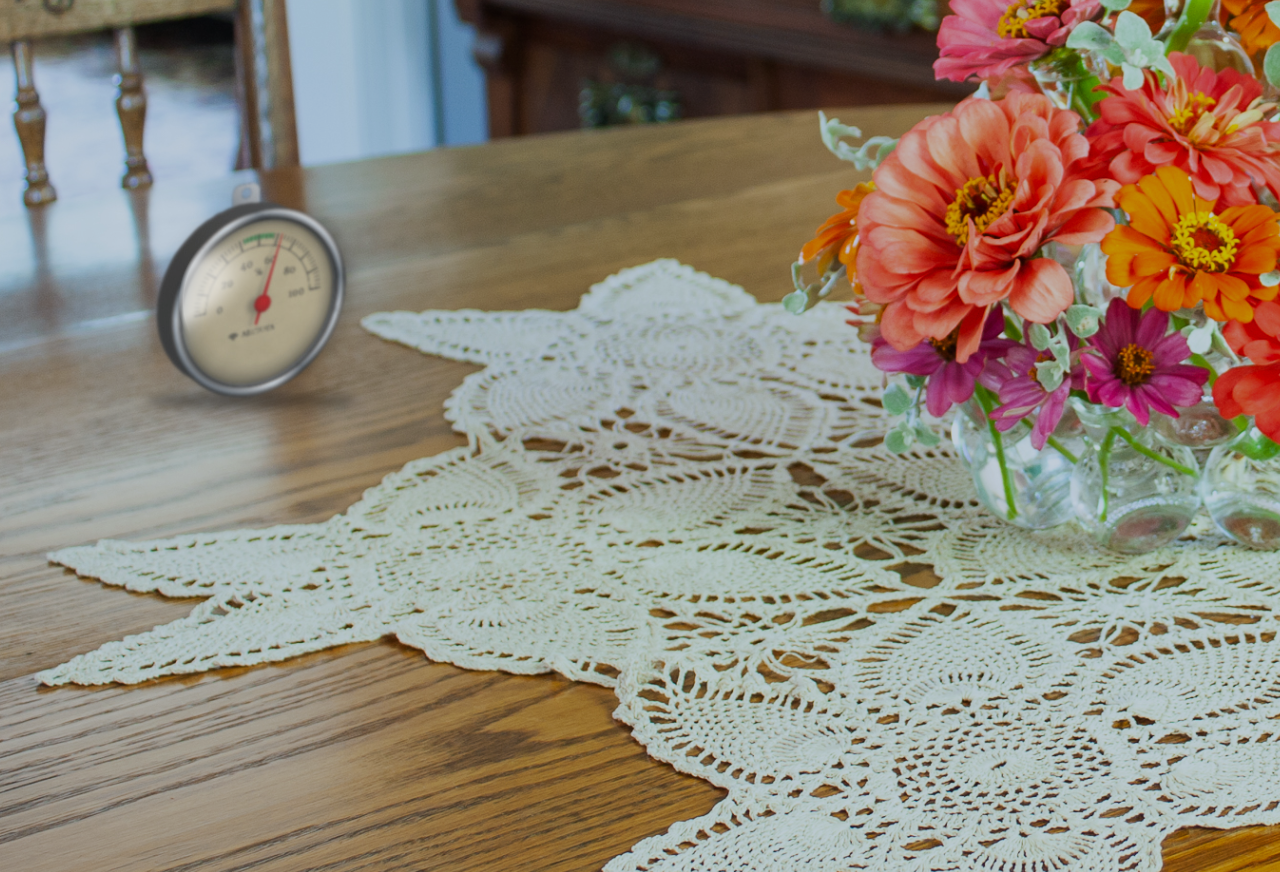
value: 60
